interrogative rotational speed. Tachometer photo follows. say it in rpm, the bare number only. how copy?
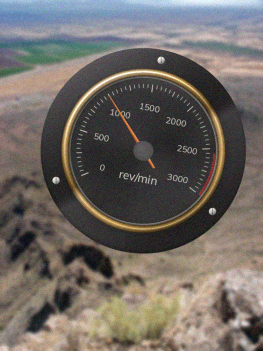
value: 1000
